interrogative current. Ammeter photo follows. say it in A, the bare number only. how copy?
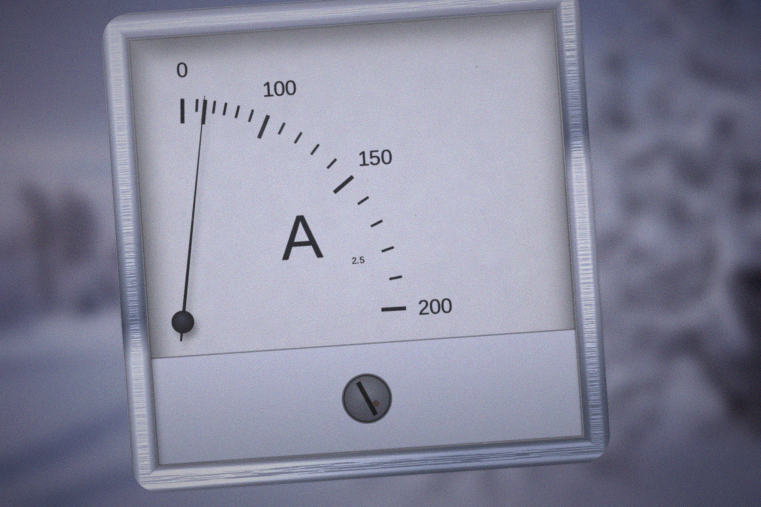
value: 50
